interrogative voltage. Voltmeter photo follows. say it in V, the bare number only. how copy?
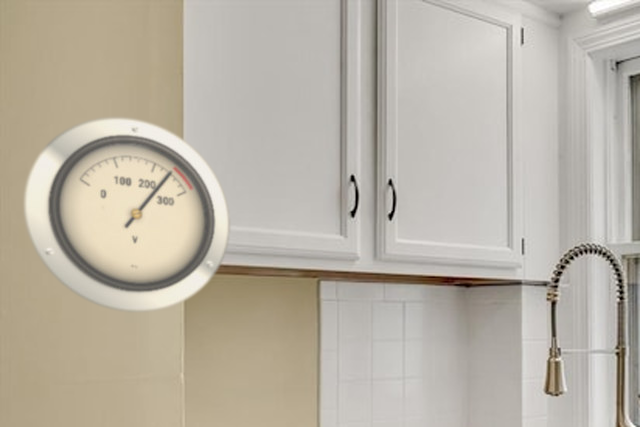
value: 240
